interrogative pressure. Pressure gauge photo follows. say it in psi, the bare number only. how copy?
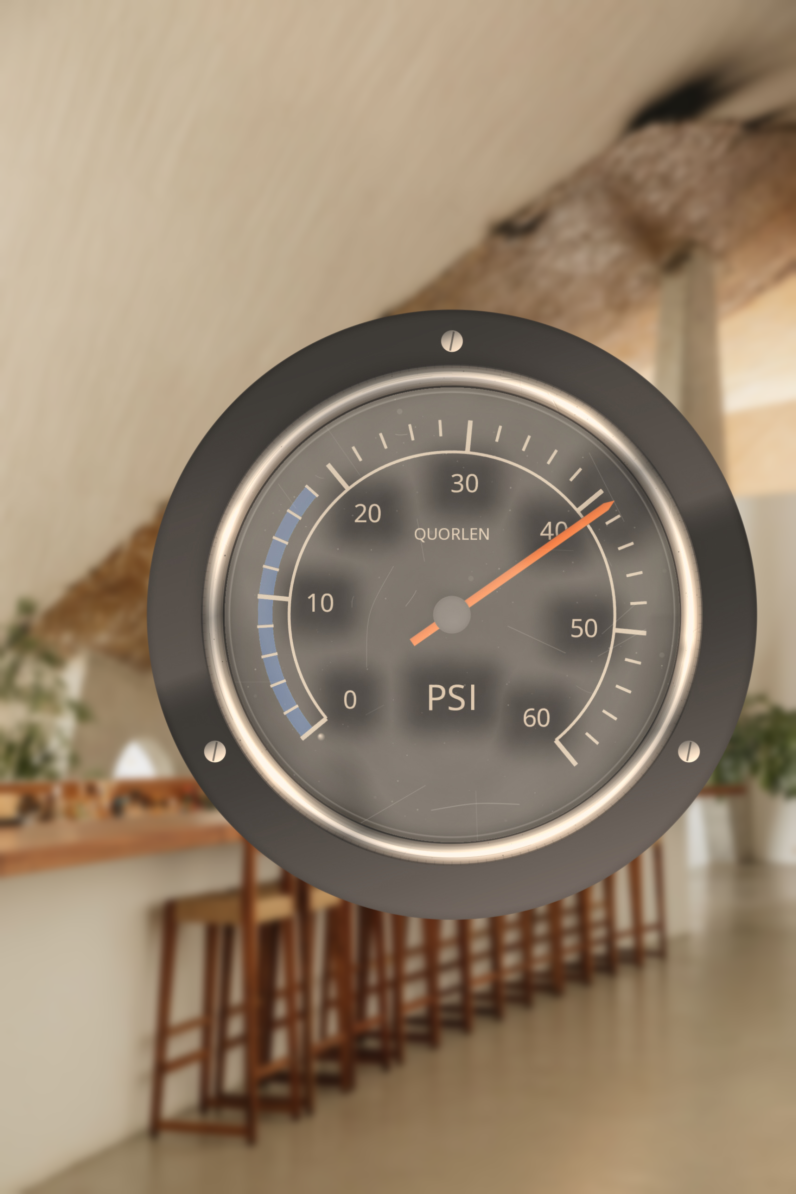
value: 41
